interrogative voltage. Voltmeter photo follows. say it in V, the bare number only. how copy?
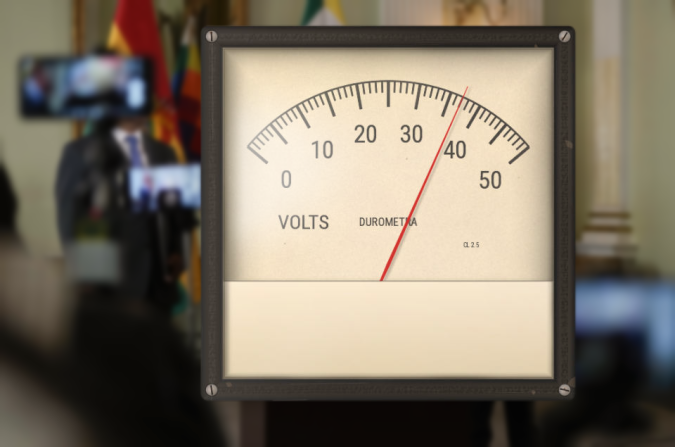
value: 37
